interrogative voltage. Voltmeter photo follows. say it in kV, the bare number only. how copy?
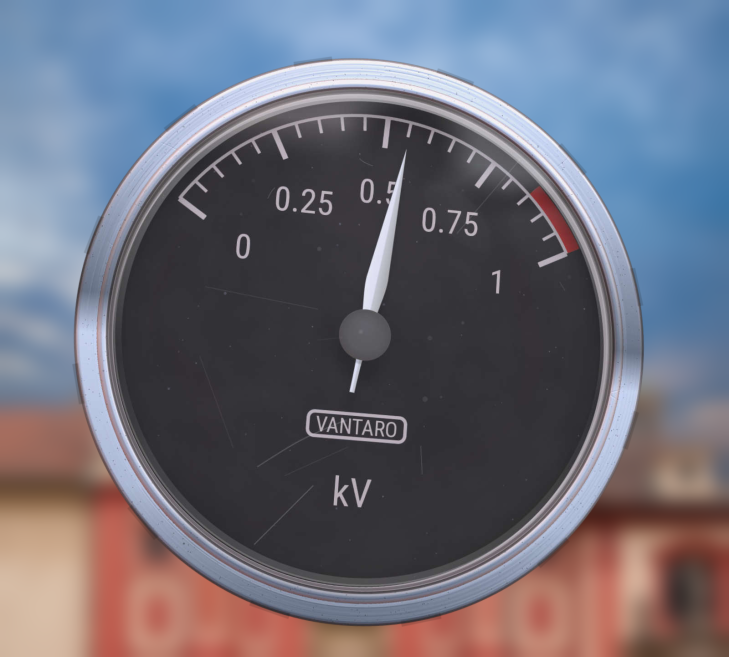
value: 0.55
